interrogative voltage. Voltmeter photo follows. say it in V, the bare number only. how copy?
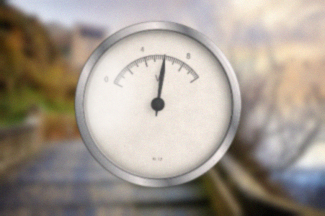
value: 6
